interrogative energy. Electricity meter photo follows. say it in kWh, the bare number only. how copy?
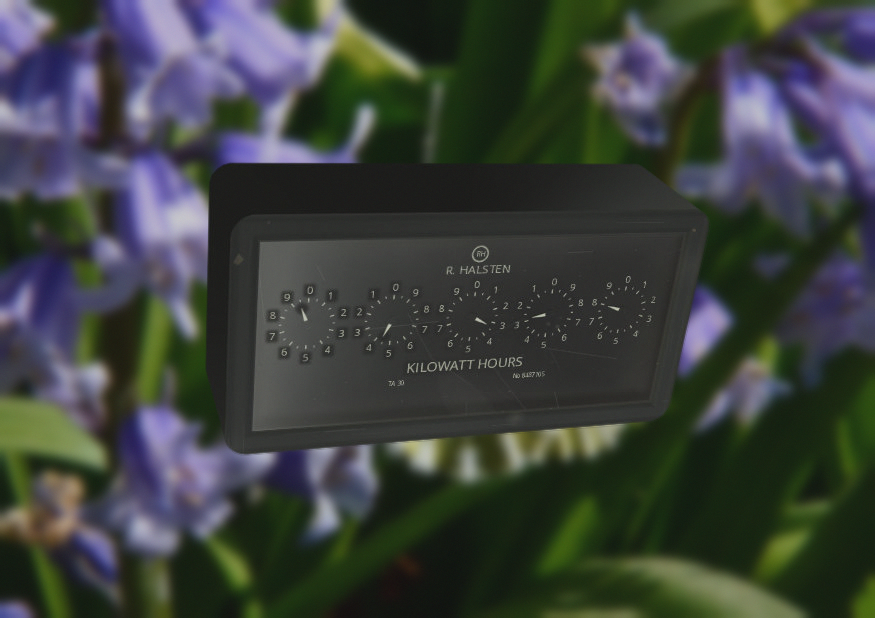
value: 94328
